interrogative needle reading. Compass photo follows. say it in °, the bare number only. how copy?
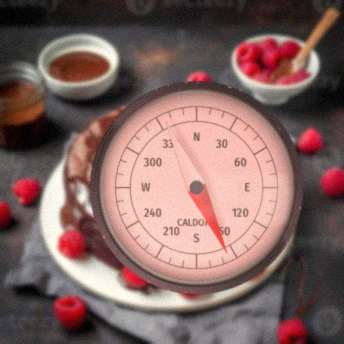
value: 155
